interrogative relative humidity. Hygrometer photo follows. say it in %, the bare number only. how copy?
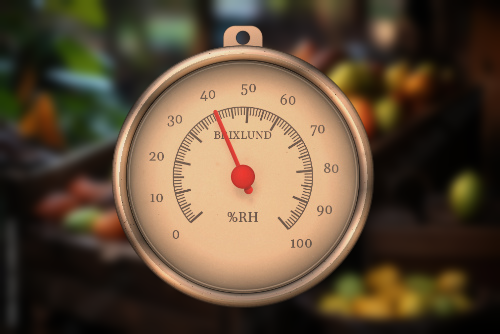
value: 40
